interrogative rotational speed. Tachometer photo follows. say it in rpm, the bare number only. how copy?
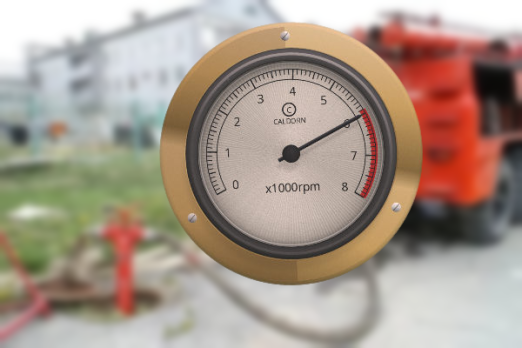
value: 6000
